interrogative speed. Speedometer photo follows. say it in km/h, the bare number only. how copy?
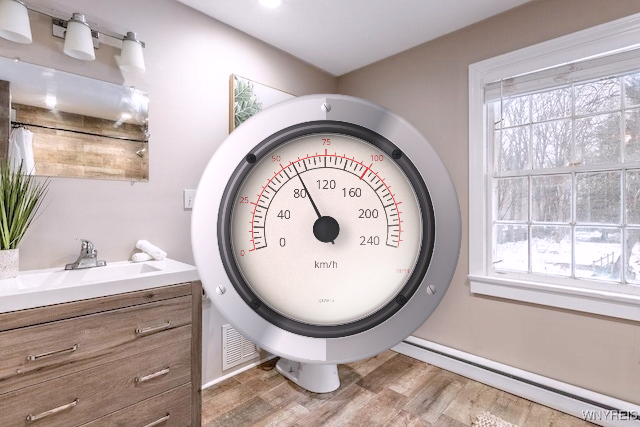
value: 90
